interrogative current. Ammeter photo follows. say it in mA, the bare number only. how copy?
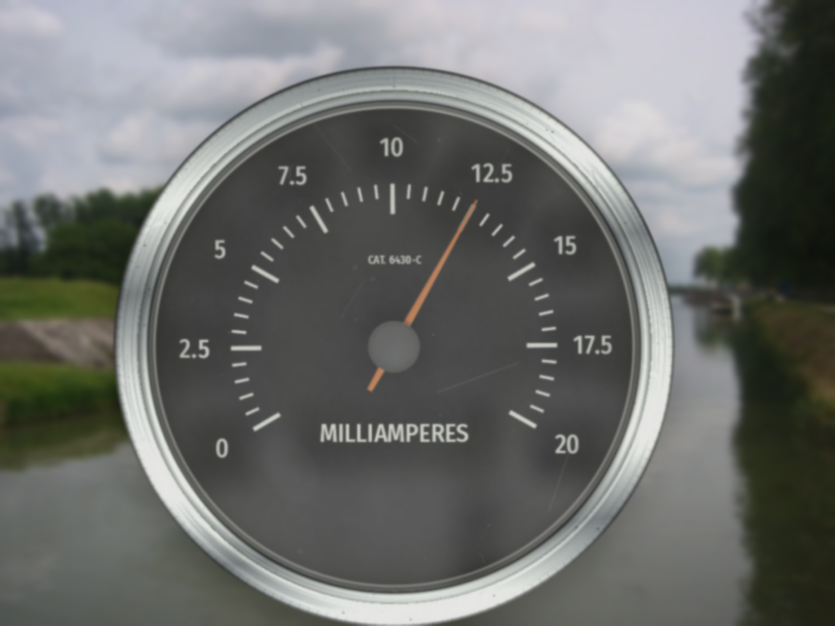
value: 12.5
